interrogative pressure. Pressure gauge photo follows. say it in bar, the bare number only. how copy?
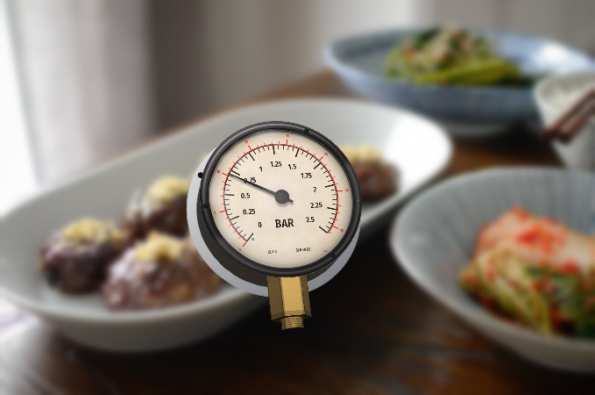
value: 0.7
